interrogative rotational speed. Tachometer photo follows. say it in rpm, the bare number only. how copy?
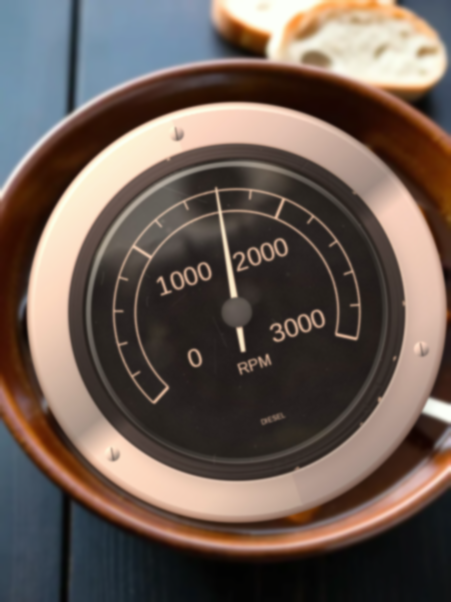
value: 1600
